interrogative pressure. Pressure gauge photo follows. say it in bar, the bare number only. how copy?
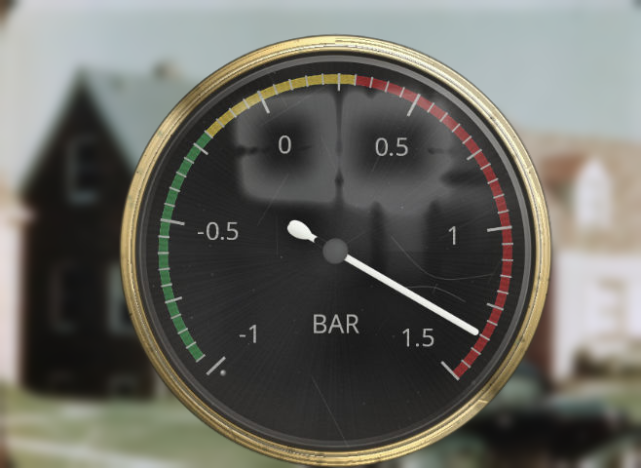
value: 1.35
